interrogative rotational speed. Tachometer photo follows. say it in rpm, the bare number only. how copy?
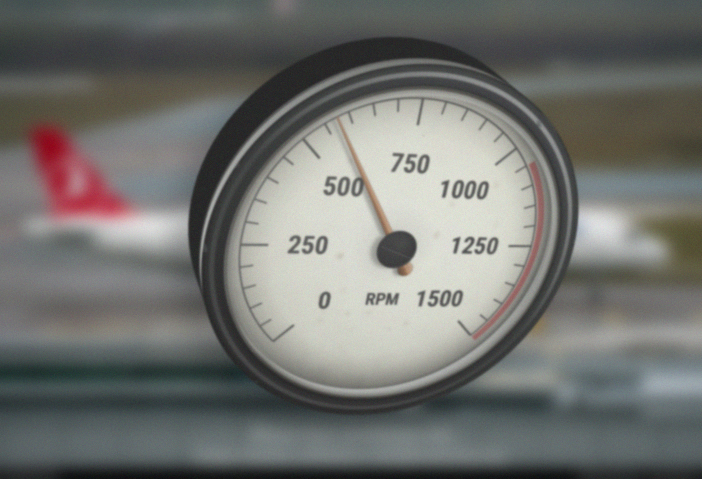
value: 575
